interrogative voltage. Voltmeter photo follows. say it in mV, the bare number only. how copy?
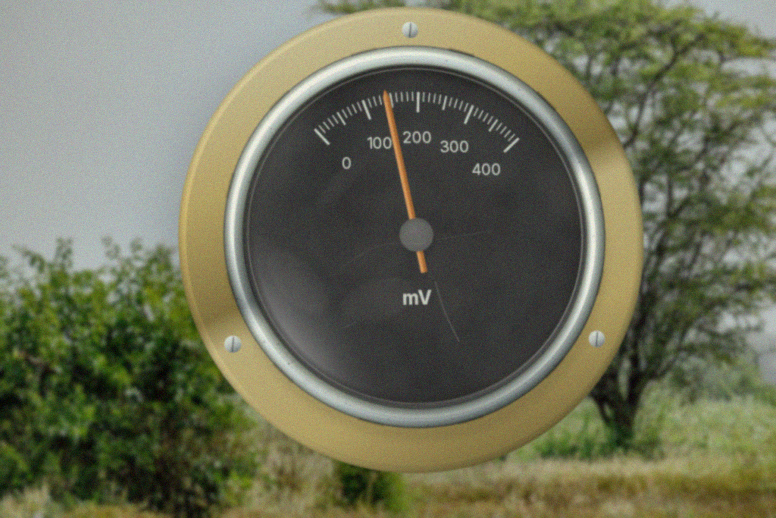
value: 140
